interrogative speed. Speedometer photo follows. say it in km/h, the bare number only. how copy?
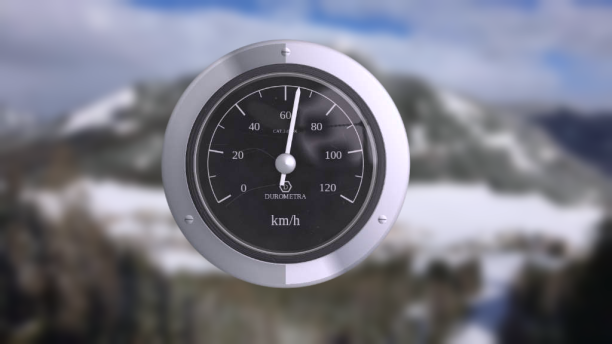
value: 65
